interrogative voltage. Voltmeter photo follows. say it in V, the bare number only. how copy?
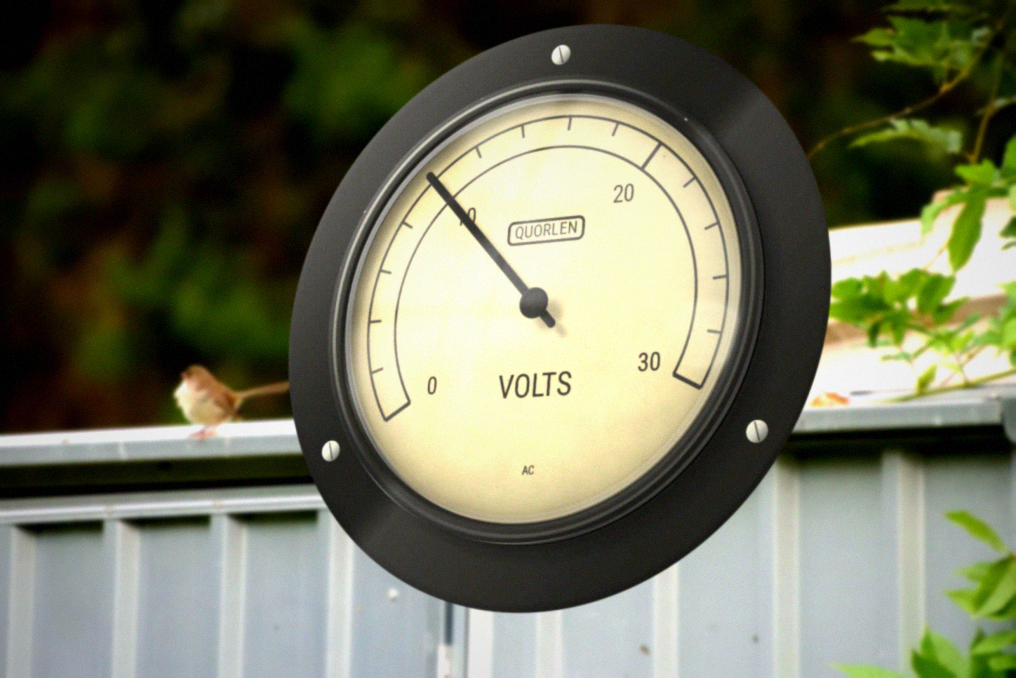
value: 10
